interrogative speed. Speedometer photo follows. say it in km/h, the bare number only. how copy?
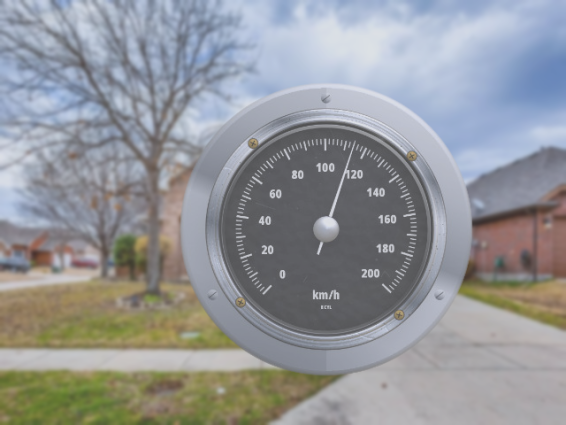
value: 114
